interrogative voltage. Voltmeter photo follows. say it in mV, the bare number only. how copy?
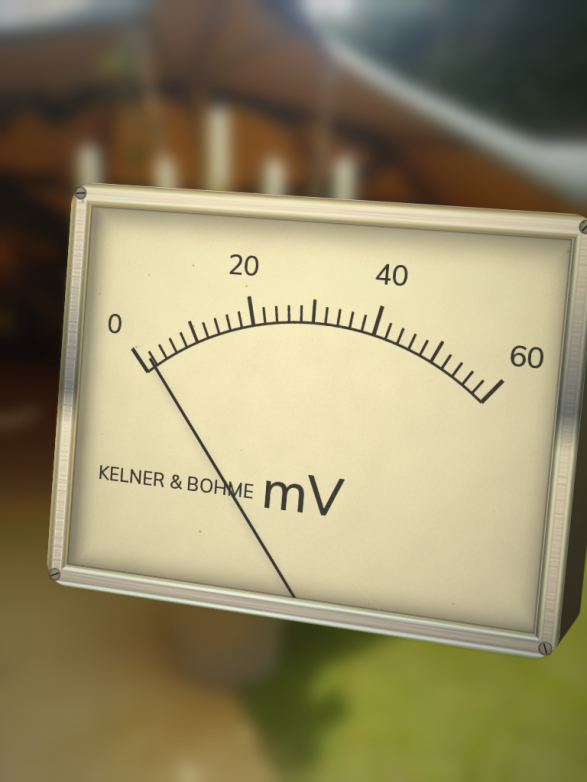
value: 2
